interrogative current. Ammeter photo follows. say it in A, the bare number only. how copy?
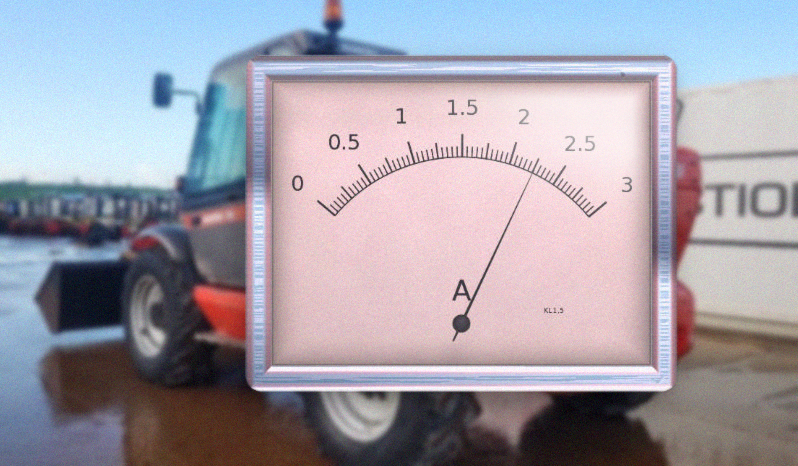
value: 2.25
